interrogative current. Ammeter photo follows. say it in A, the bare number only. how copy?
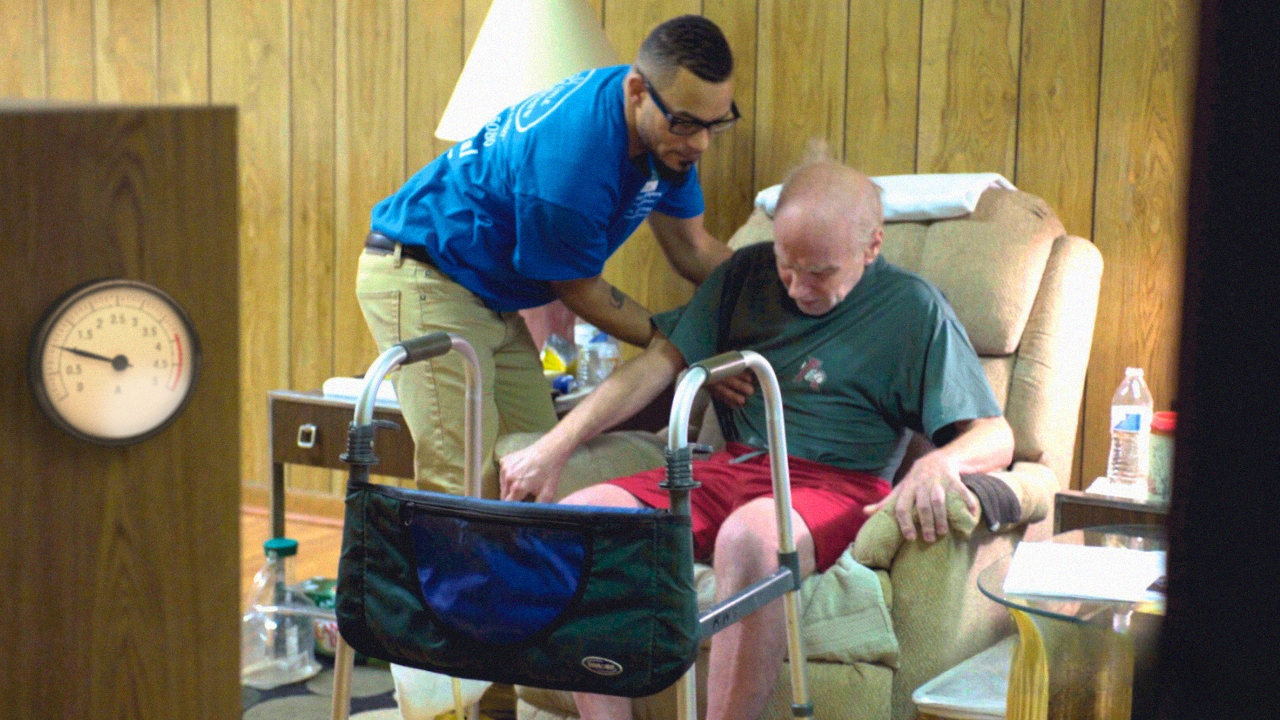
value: 1
